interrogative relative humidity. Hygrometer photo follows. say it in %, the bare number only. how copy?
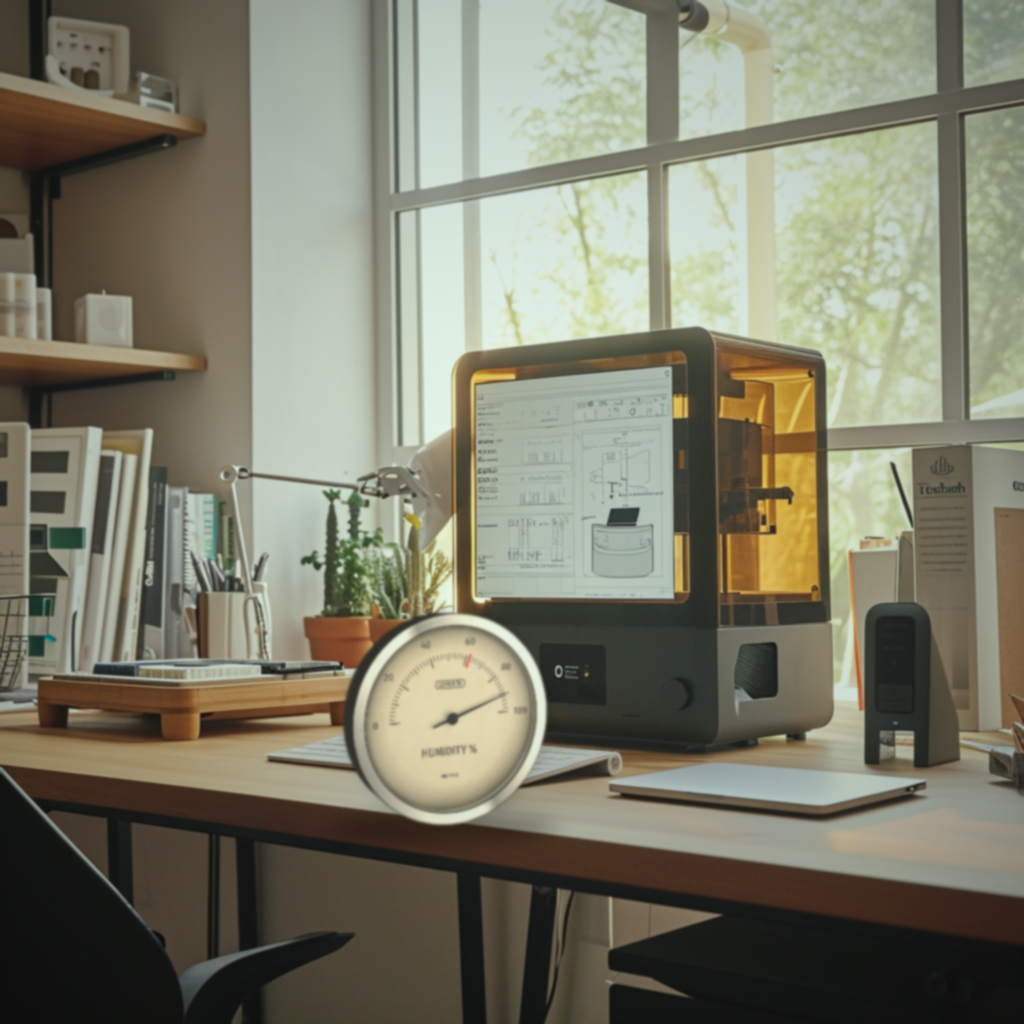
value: 90
